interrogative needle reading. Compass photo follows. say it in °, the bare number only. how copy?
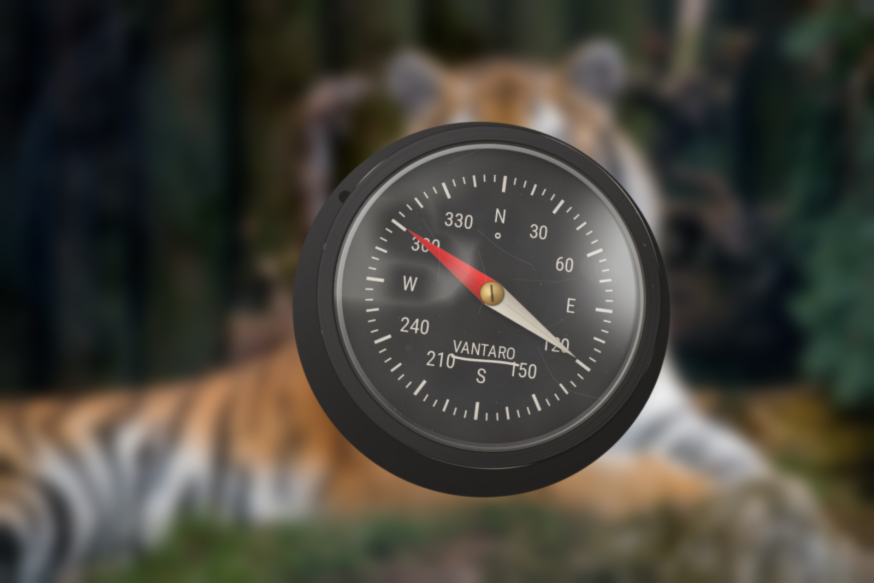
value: 300
